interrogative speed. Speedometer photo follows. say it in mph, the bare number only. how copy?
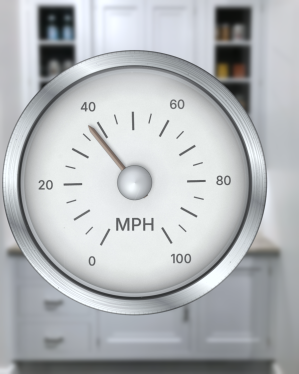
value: 37.5
